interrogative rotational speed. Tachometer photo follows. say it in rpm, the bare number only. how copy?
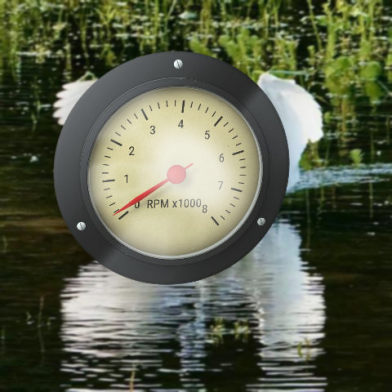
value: 200
